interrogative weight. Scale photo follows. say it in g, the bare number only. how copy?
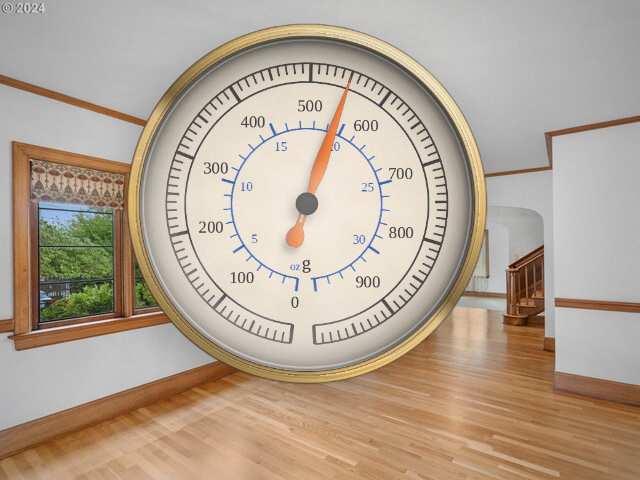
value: 550
